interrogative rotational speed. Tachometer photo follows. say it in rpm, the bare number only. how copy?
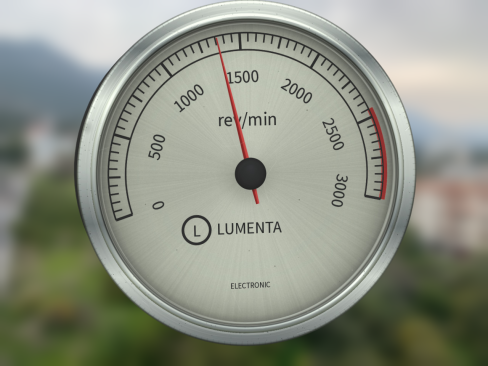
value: 1350
